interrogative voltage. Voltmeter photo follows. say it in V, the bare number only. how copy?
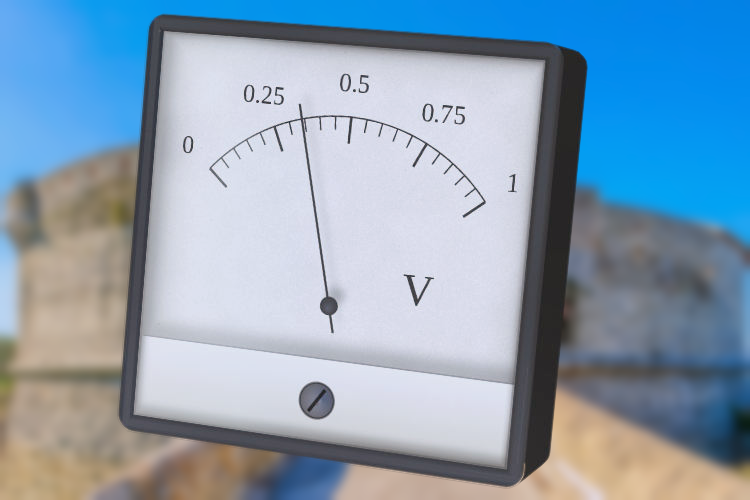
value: 0.35
